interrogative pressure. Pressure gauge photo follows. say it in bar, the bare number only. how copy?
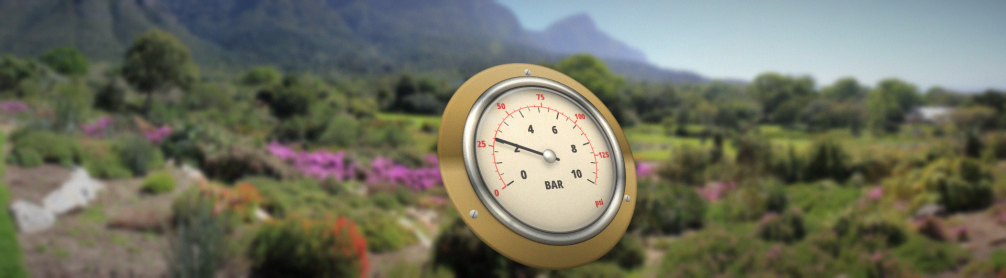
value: 2
